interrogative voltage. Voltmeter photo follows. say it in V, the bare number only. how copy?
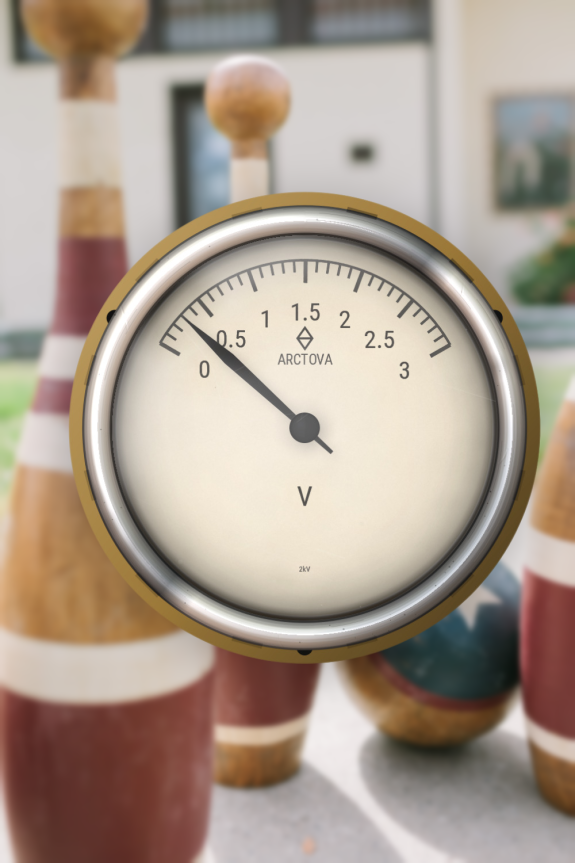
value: 0.3
